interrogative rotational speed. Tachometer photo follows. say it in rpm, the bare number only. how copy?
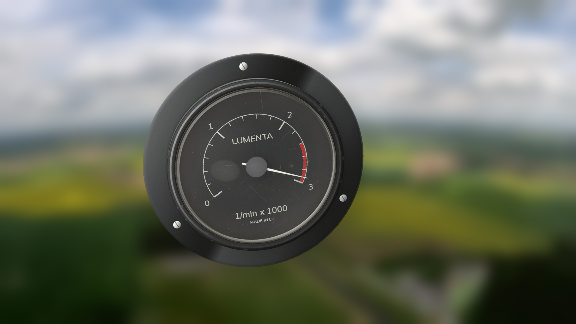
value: 2900
